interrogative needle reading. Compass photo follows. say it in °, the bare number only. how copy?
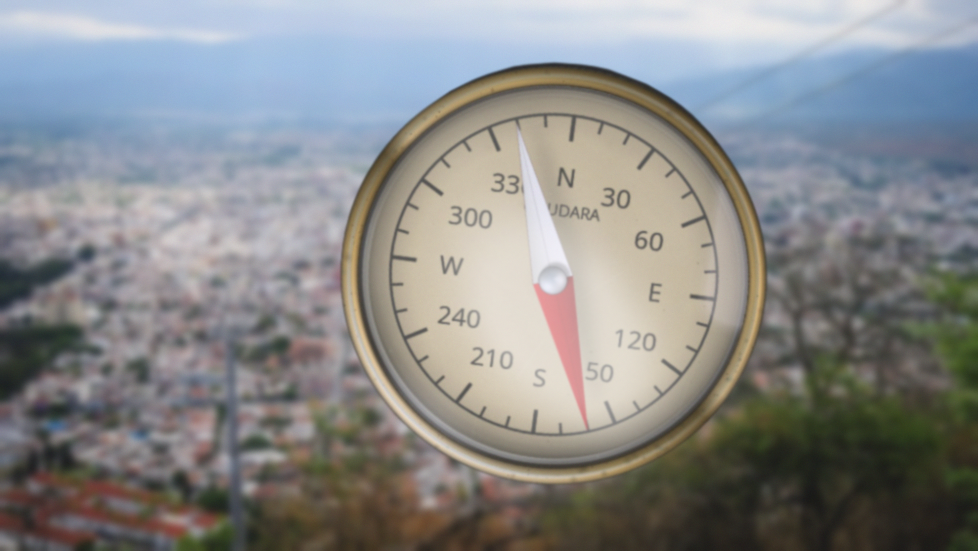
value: 160
